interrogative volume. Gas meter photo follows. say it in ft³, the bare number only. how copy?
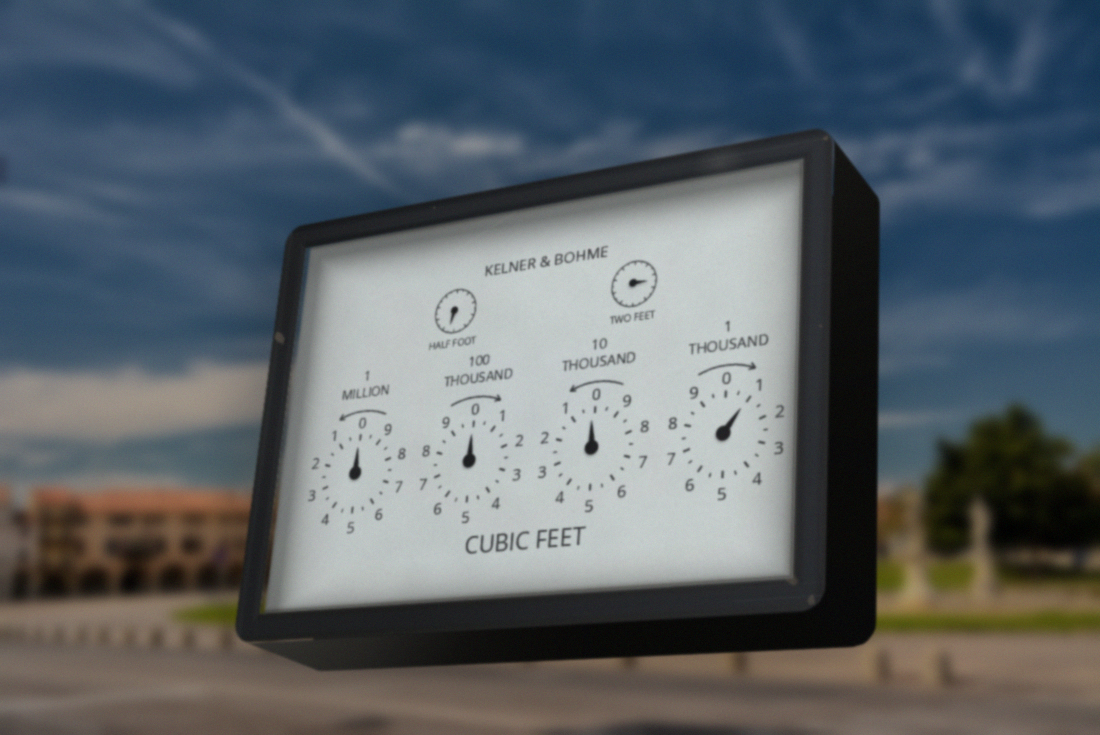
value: 100
